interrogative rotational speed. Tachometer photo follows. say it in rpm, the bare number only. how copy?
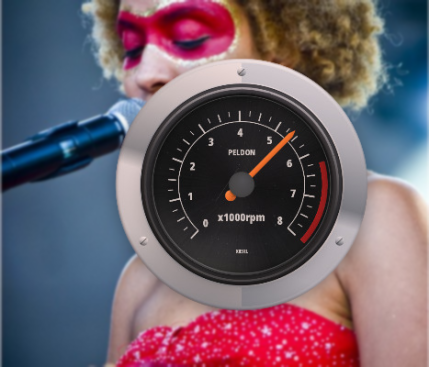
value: 5375
